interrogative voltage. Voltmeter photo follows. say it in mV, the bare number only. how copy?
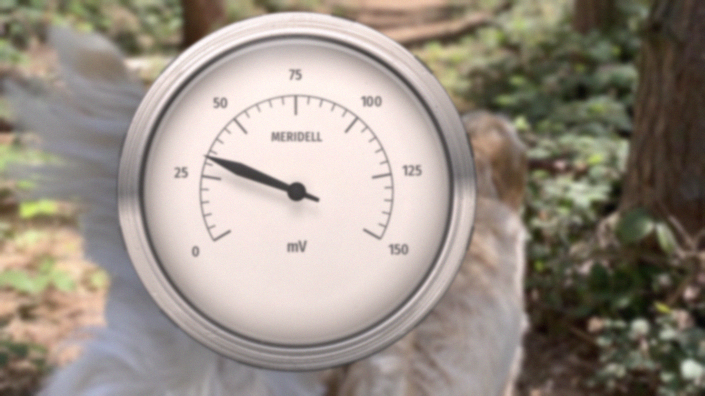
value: 32.5
